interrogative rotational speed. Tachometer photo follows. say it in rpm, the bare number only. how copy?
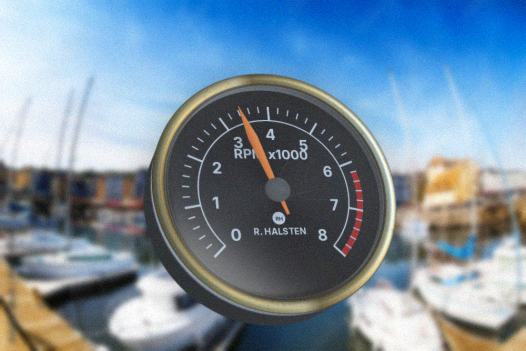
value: 3400
